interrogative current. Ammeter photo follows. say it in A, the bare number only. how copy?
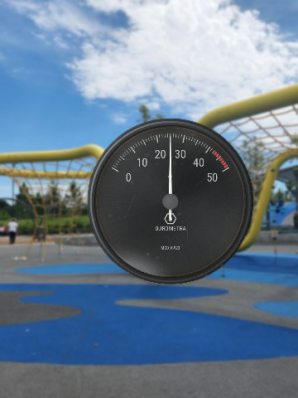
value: 25
